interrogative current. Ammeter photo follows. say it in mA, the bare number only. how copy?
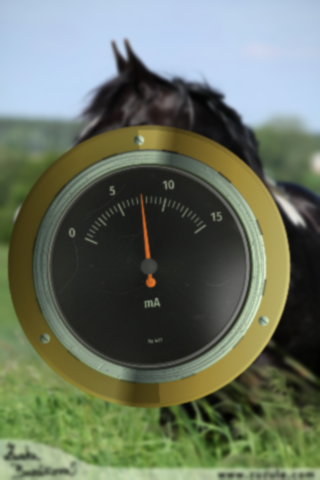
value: 7.5
